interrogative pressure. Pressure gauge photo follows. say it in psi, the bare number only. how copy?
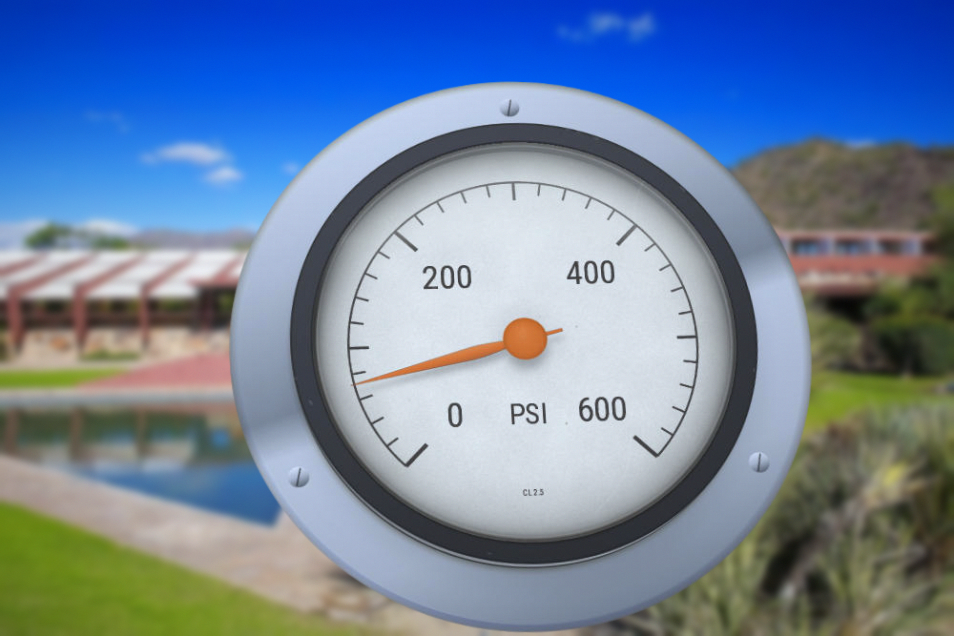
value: 70
